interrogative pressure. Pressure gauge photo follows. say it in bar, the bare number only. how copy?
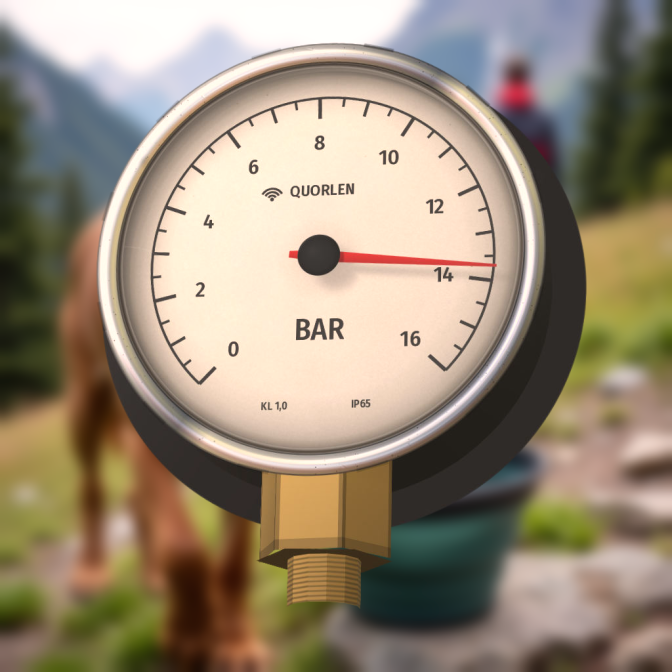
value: 13.75
